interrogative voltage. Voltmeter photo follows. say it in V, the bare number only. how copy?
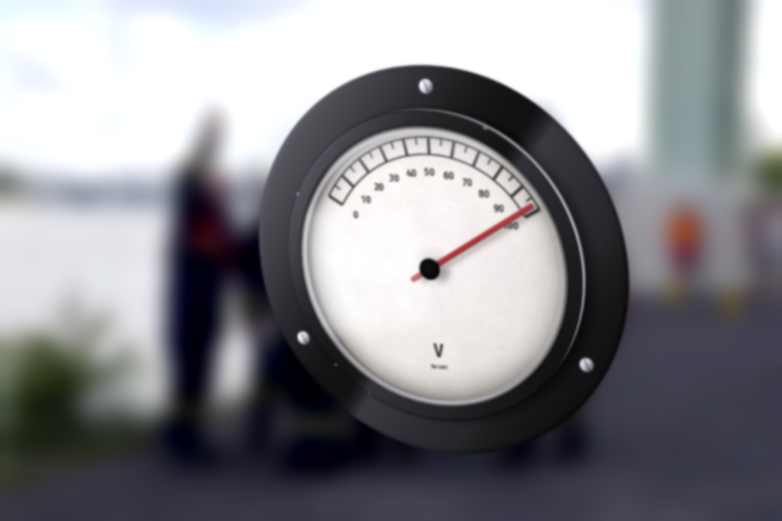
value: 97.5
